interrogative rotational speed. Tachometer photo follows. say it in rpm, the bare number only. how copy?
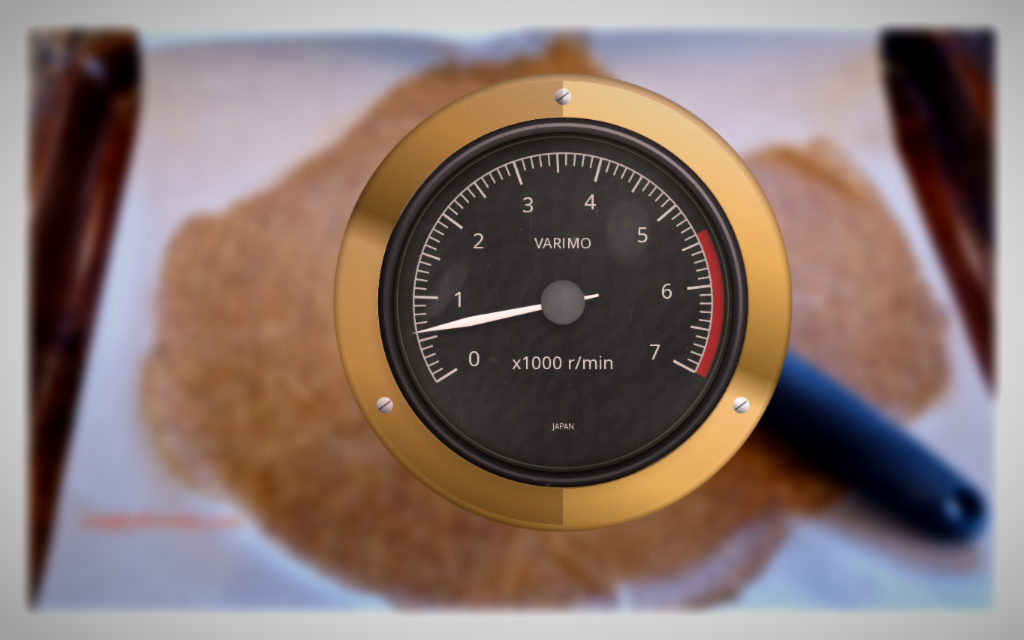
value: 600
